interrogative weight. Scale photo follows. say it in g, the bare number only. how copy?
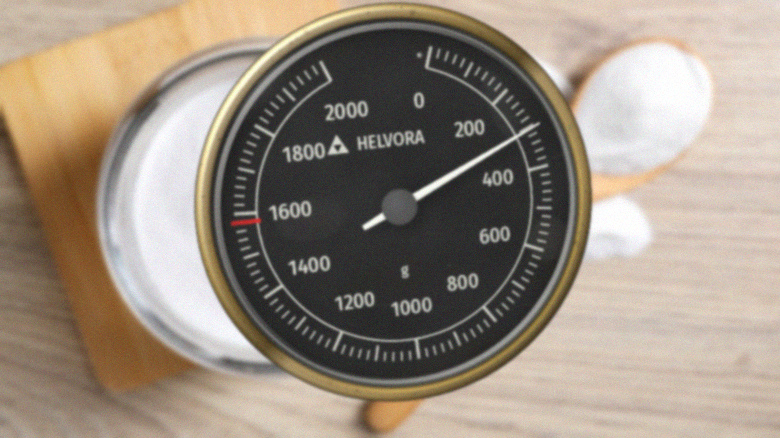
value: 300
